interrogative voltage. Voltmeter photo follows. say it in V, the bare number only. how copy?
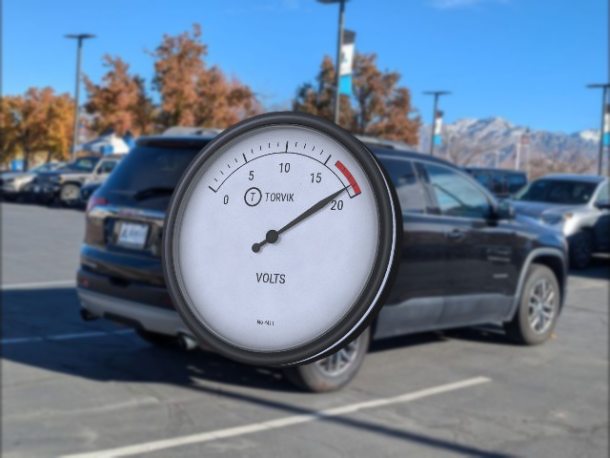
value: 19
